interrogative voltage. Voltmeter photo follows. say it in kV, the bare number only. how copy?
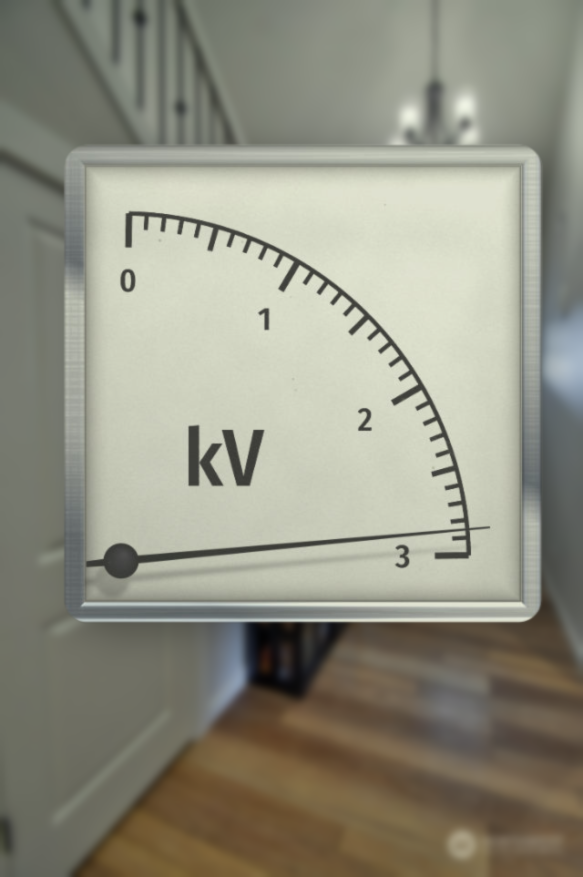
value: 2.85
